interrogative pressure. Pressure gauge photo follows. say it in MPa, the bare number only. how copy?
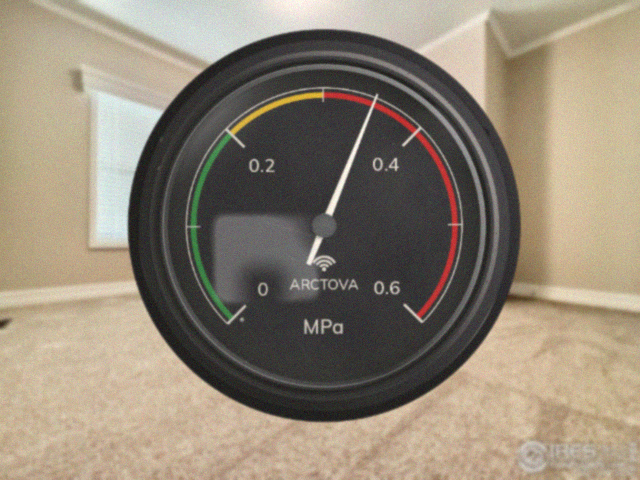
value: 0.35
